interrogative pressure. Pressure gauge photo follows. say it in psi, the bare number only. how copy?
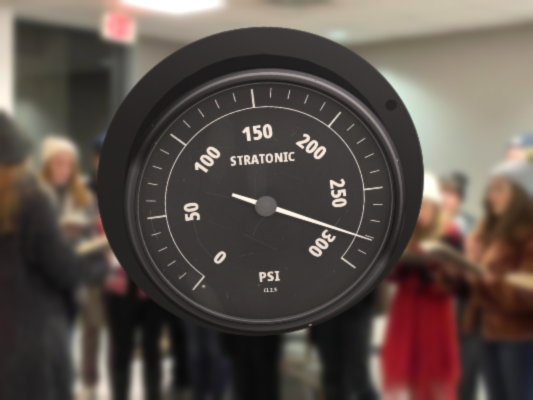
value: 280
